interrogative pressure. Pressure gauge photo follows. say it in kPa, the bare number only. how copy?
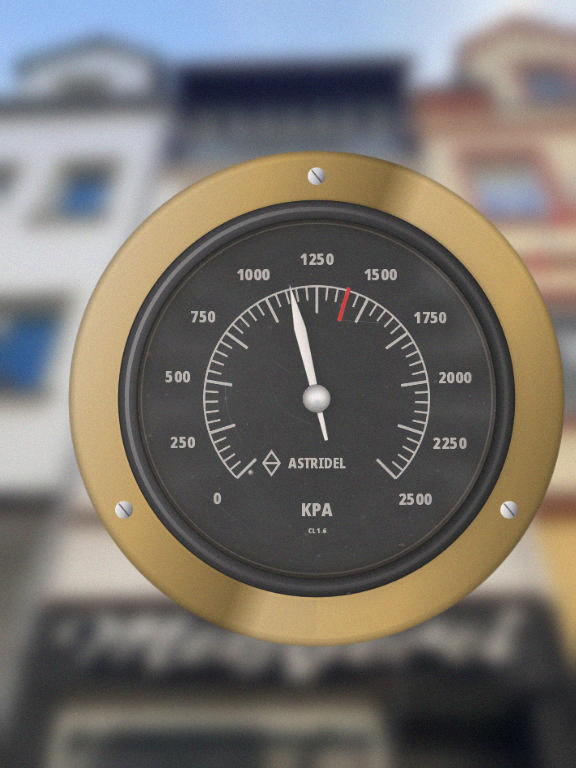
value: 1125
